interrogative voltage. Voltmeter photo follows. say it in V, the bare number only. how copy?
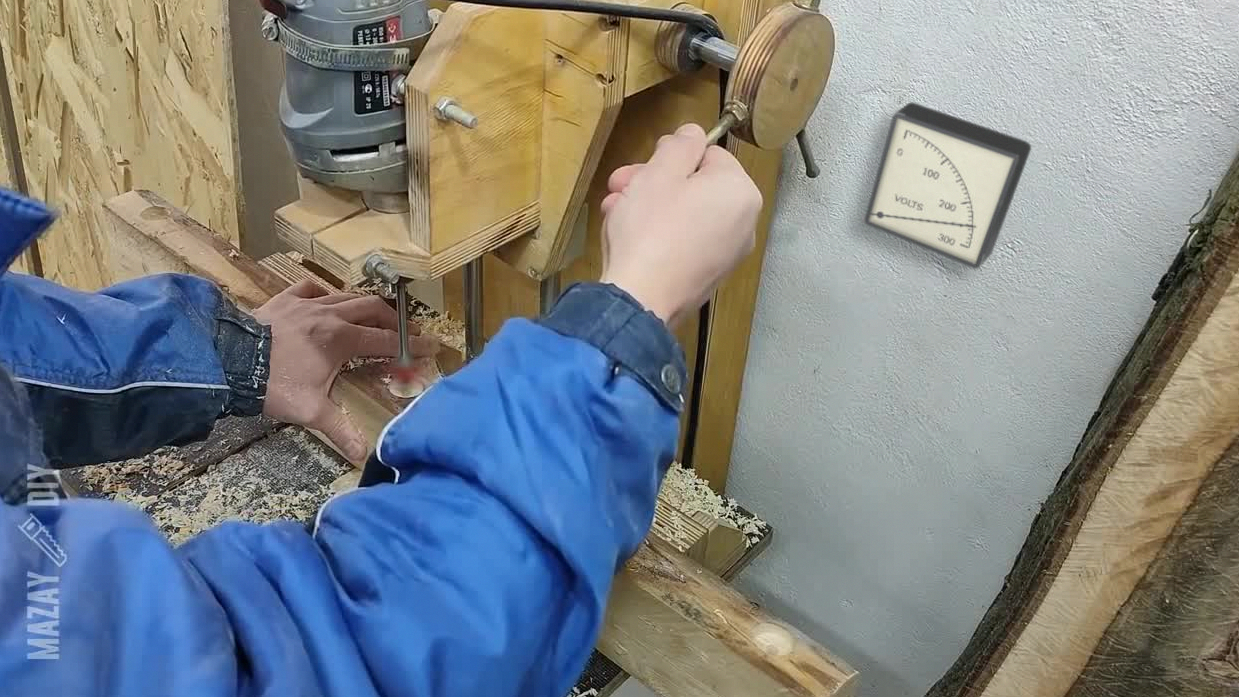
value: 250
